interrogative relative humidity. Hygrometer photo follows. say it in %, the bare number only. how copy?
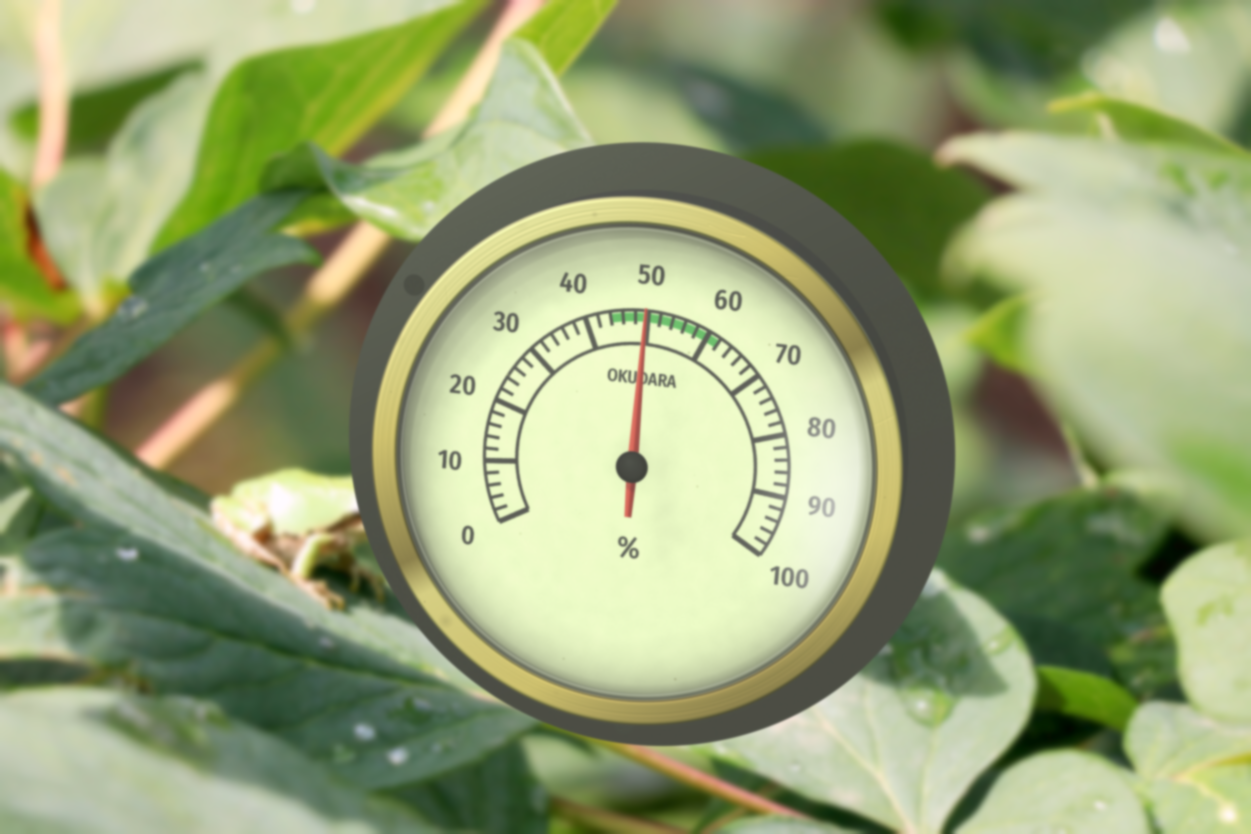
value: 50
